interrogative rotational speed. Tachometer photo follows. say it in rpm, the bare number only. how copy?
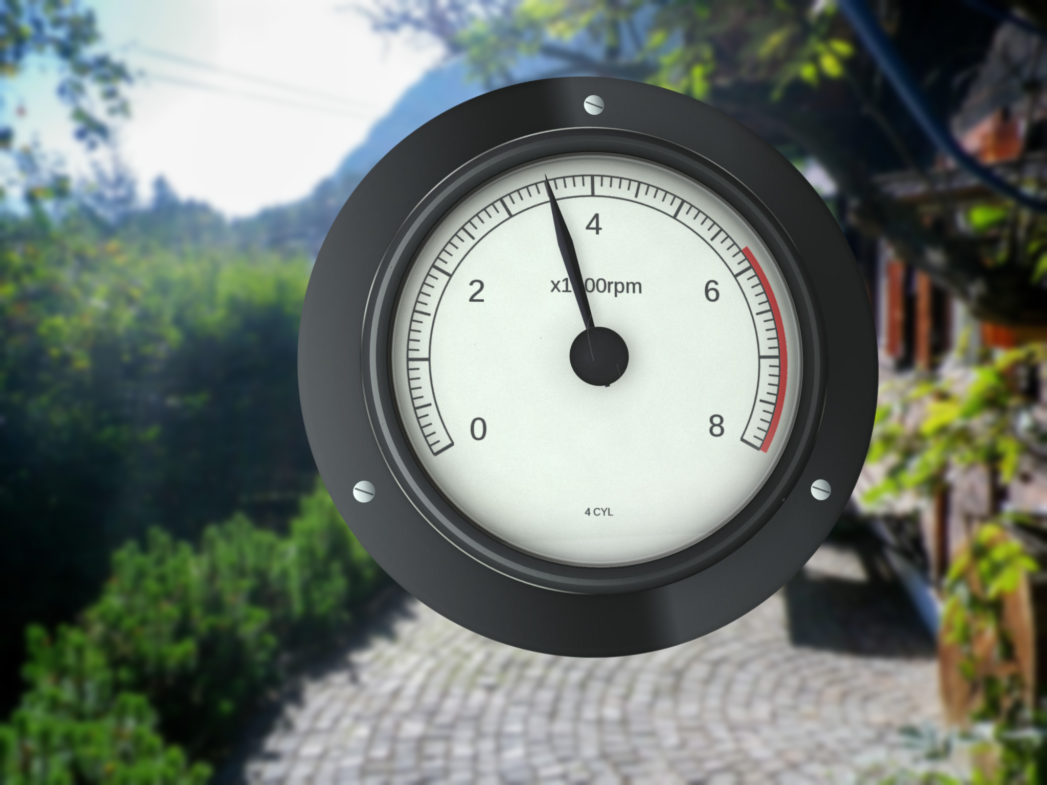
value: 3500
